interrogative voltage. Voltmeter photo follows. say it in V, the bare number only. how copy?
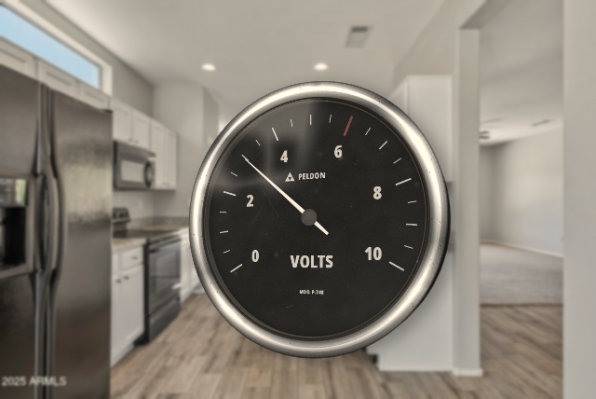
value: 3
